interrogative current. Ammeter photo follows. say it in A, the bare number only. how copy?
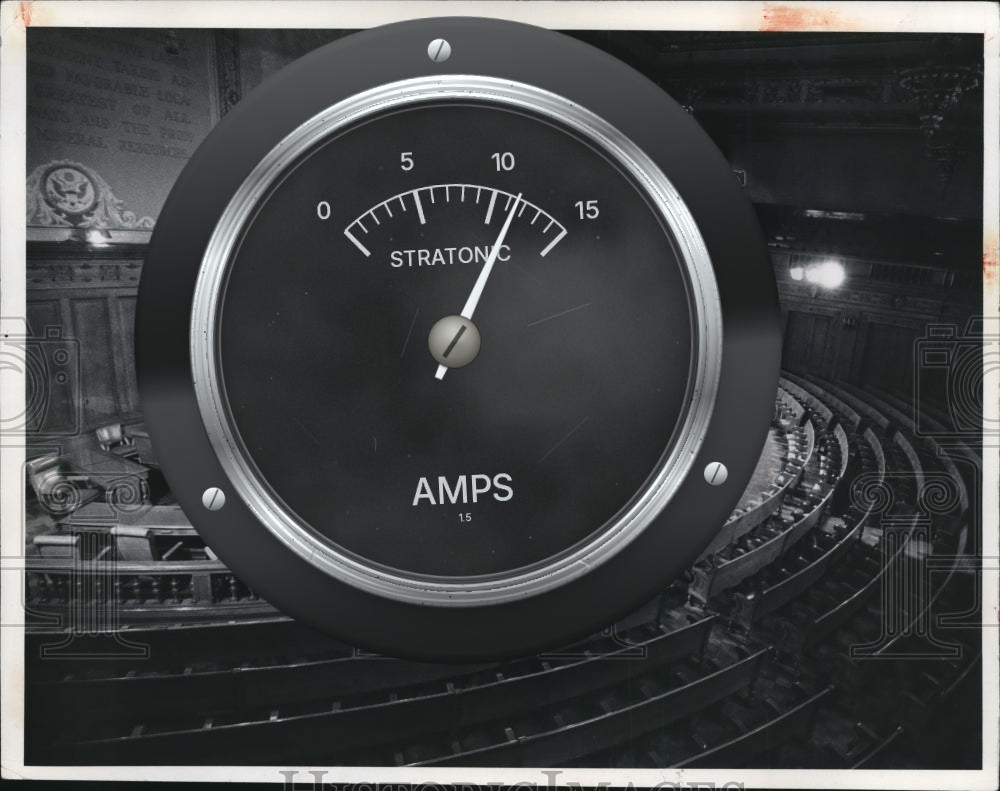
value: 11.5
